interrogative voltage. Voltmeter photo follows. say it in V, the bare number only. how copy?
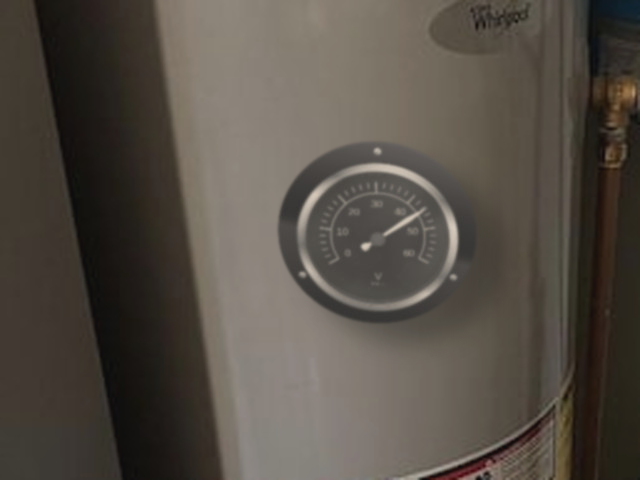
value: 44
